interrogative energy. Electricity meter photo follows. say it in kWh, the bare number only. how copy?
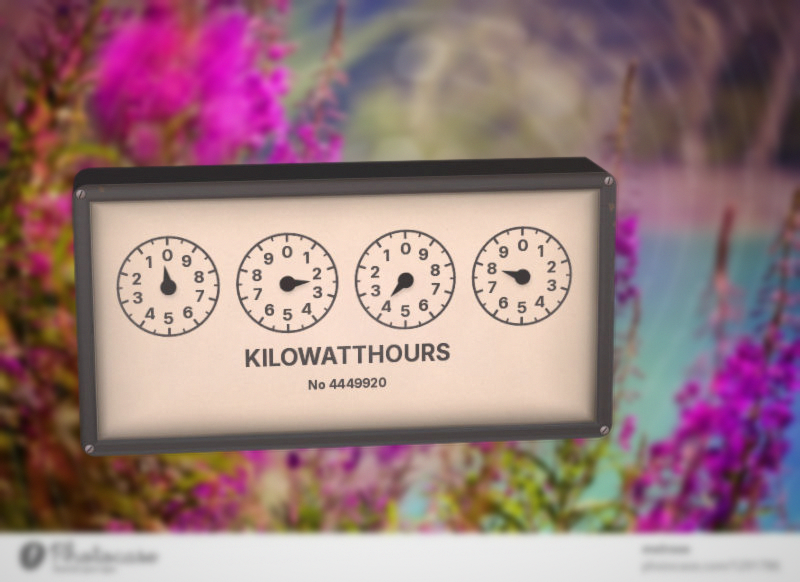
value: 238
